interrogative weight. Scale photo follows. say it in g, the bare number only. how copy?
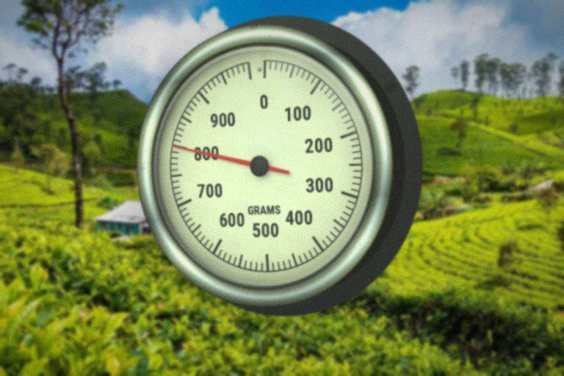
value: 800
